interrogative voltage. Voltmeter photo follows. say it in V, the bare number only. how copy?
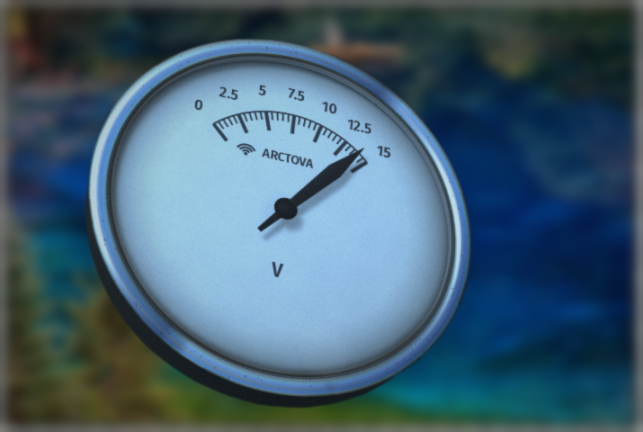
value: 14
